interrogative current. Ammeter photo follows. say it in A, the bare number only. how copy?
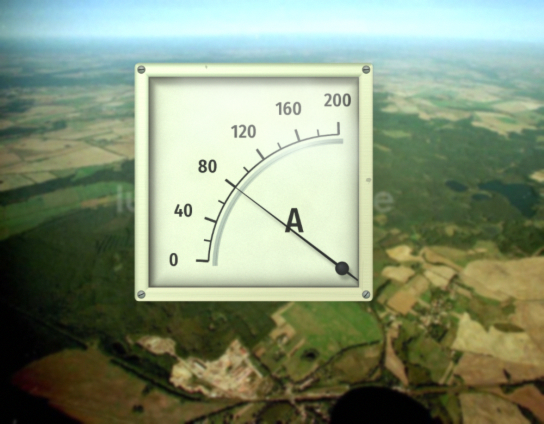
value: 80
